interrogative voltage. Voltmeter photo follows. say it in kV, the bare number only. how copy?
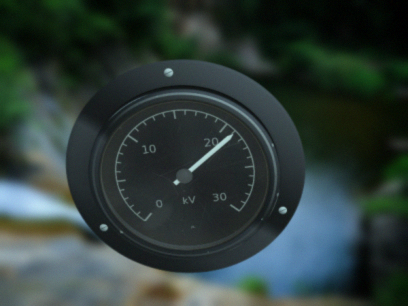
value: 21
